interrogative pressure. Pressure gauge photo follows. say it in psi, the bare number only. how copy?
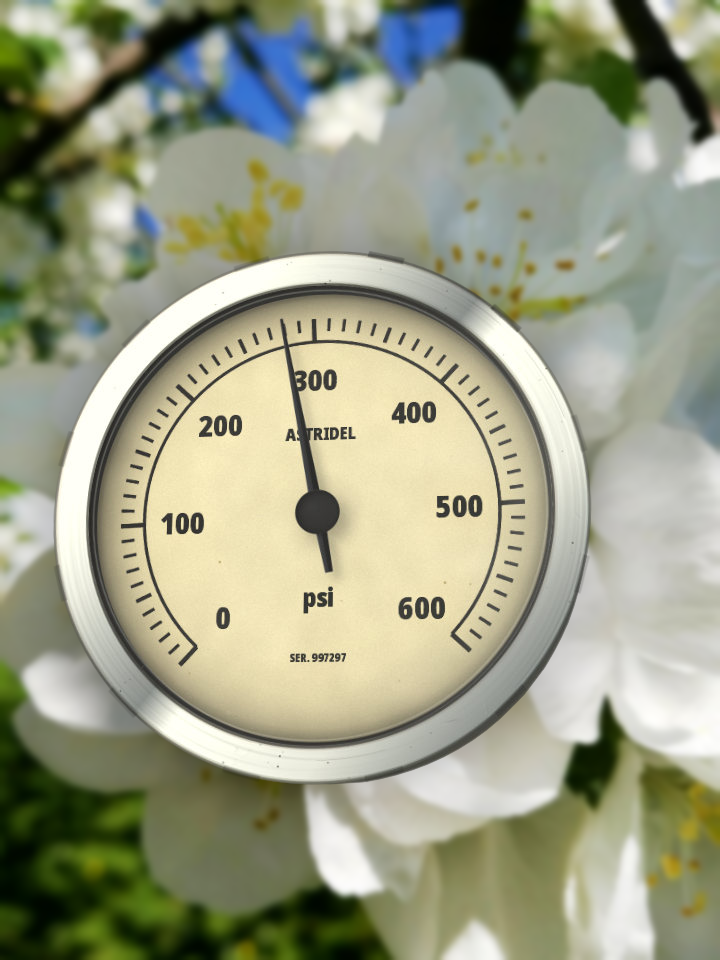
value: 280
